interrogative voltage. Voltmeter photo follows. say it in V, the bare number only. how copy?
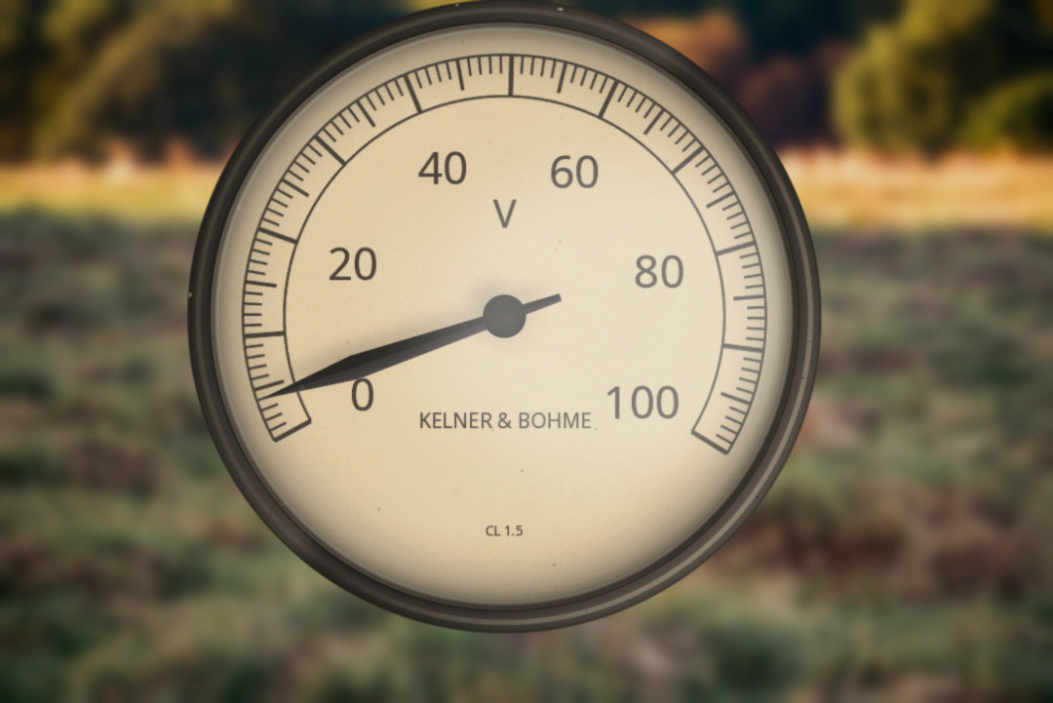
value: 4
